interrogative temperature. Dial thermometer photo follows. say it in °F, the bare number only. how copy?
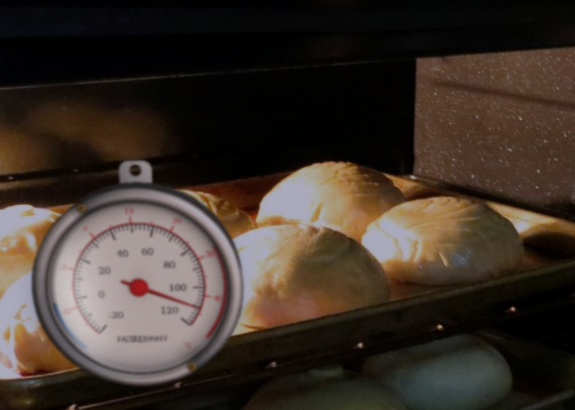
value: 110
